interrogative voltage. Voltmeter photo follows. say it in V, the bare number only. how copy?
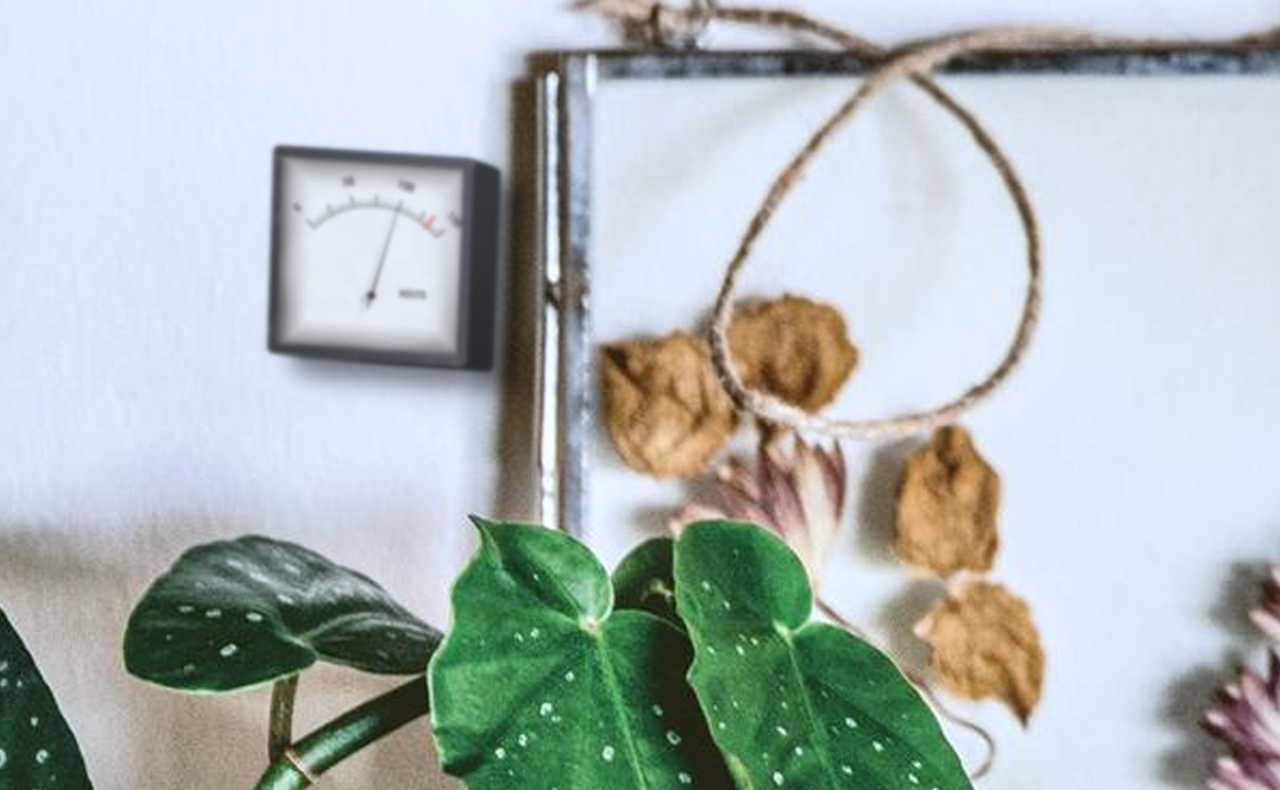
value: 100
